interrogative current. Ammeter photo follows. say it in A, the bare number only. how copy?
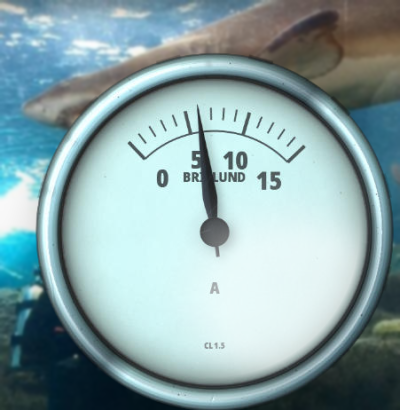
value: 6
